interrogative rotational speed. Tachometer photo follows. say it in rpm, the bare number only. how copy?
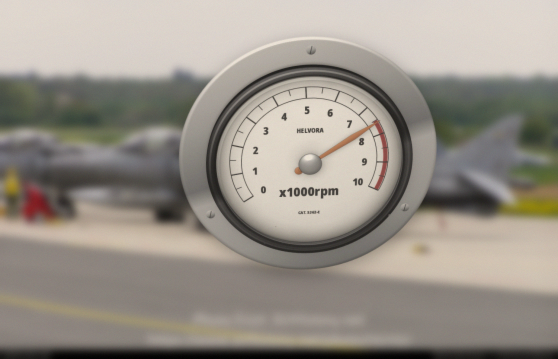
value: 7500
